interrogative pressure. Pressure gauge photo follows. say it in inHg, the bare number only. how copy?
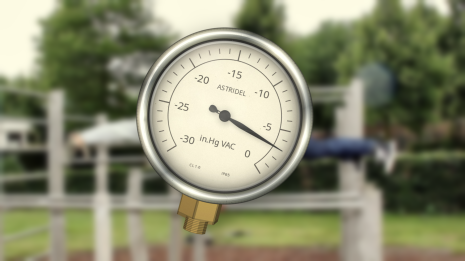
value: -3
